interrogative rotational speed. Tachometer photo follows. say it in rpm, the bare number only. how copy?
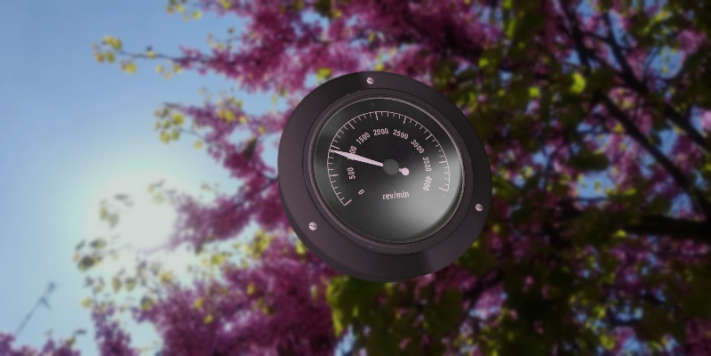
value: 900
